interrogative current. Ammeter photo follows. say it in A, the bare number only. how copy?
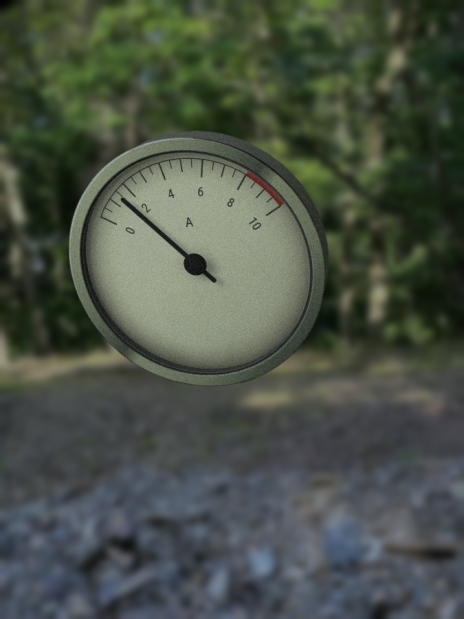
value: 1.5
